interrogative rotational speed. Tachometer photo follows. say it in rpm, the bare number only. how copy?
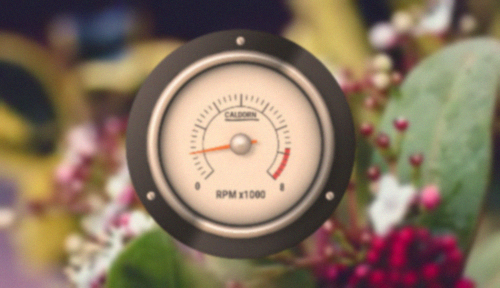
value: 1000
